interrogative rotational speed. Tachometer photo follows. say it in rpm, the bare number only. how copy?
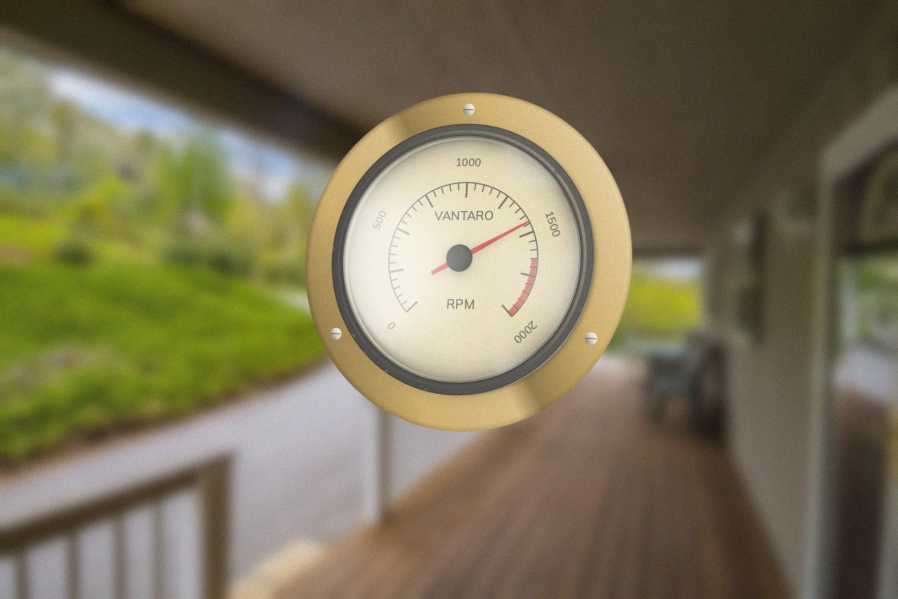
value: 1450
